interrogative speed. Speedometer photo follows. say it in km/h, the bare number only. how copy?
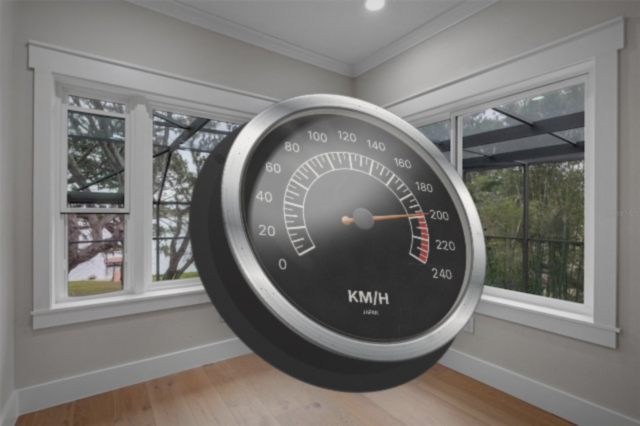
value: 200
